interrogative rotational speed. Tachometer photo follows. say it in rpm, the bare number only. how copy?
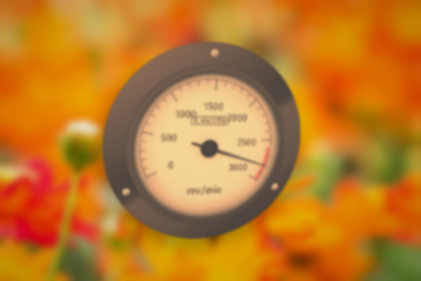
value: 2800
